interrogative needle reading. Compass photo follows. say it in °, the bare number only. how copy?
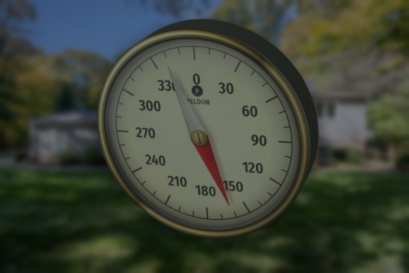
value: 160
